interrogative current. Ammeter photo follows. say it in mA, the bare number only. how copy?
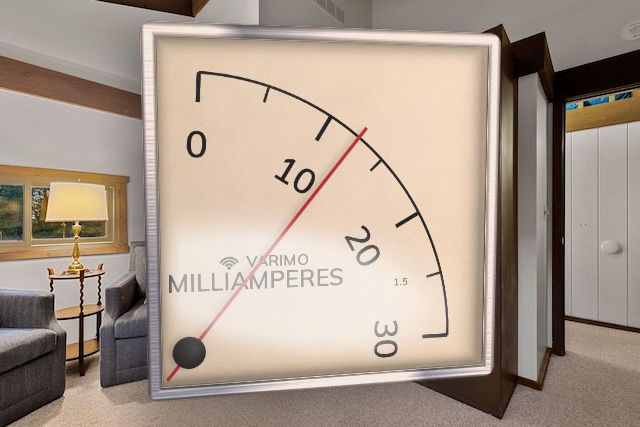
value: 12.5
